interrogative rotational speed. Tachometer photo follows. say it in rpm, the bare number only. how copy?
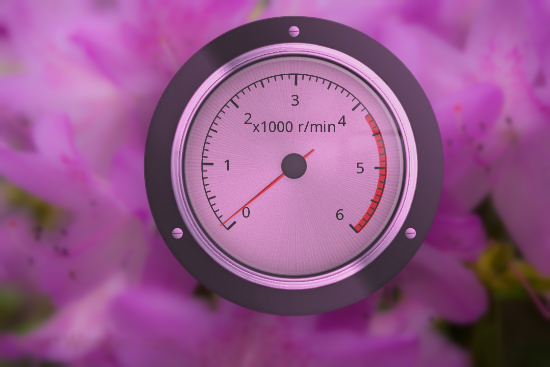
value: 100
